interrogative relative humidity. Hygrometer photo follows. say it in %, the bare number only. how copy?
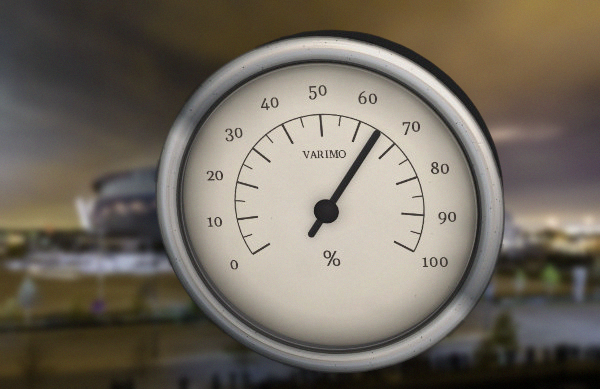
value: 65
